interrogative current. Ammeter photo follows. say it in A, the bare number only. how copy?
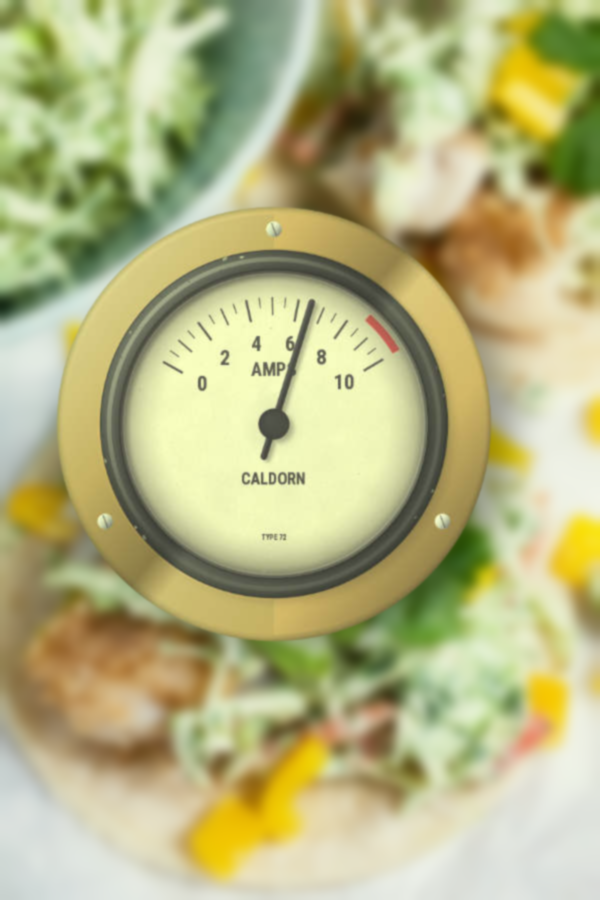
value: 6.5
